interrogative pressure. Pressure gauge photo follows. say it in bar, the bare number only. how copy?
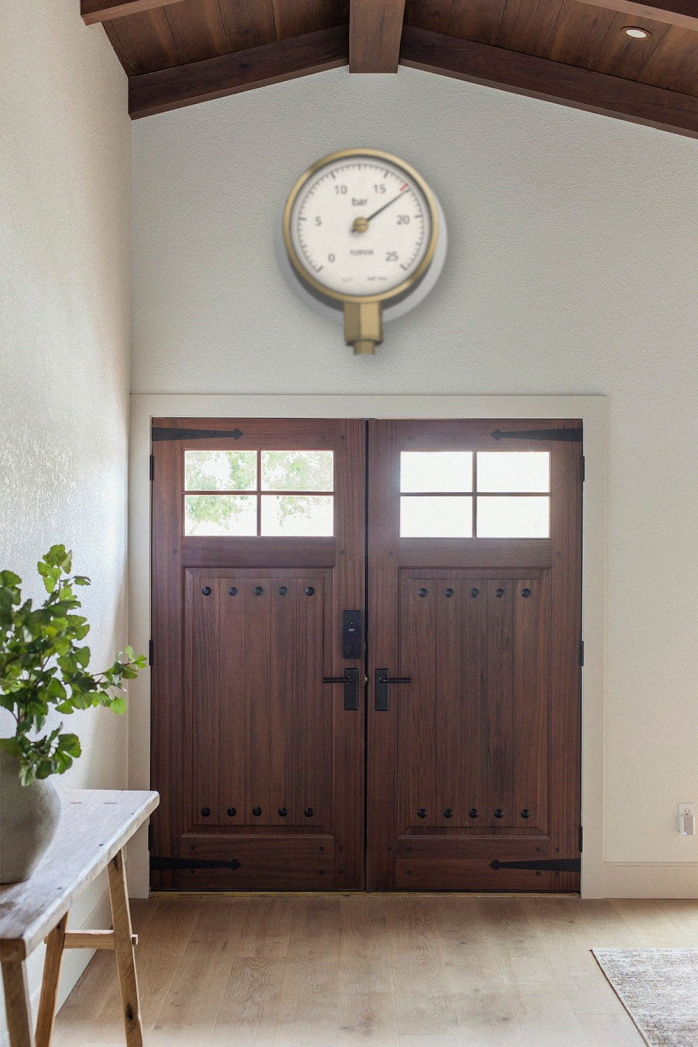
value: 17.5
